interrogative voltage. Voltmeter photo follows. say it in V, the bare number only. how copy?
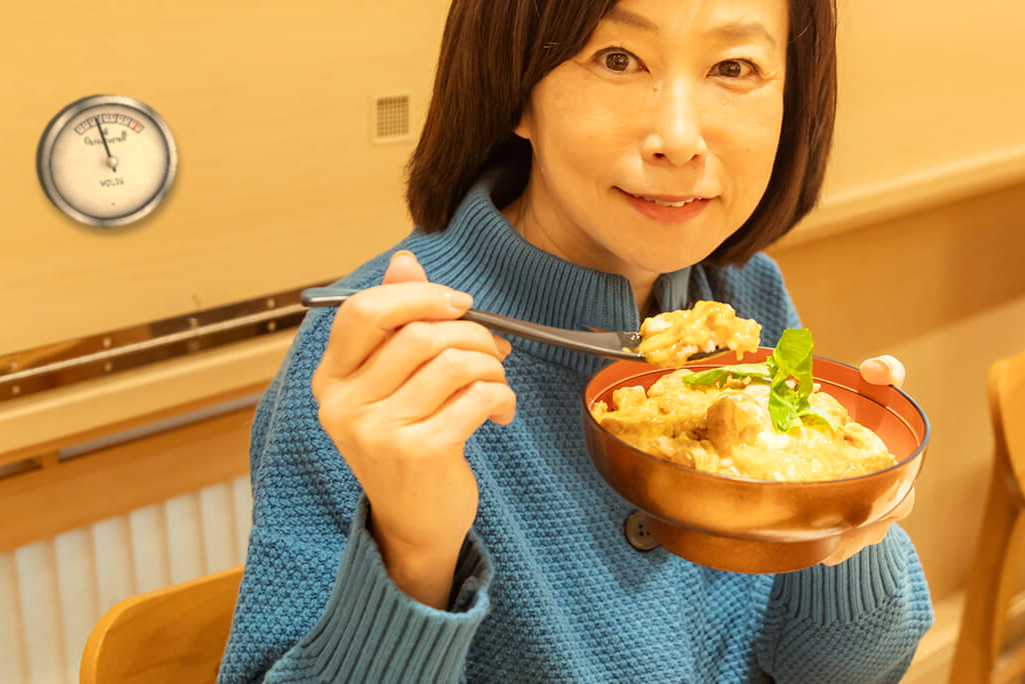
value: 3
